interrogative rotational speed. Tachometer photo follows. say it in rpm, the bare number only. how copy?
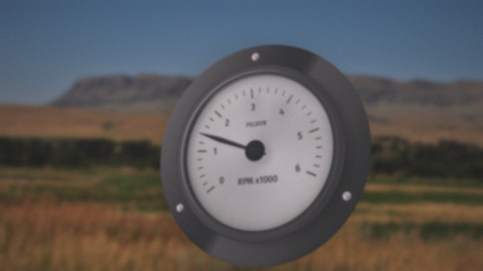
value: 1400
